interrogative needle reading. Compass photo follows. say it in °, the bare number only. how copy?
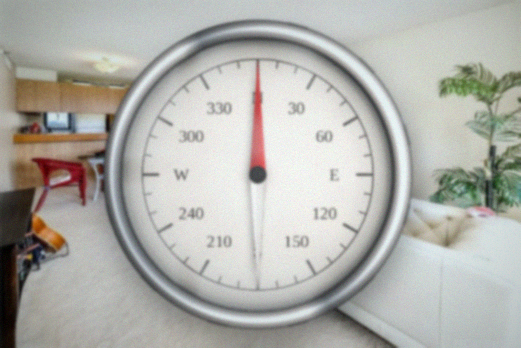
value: 0
